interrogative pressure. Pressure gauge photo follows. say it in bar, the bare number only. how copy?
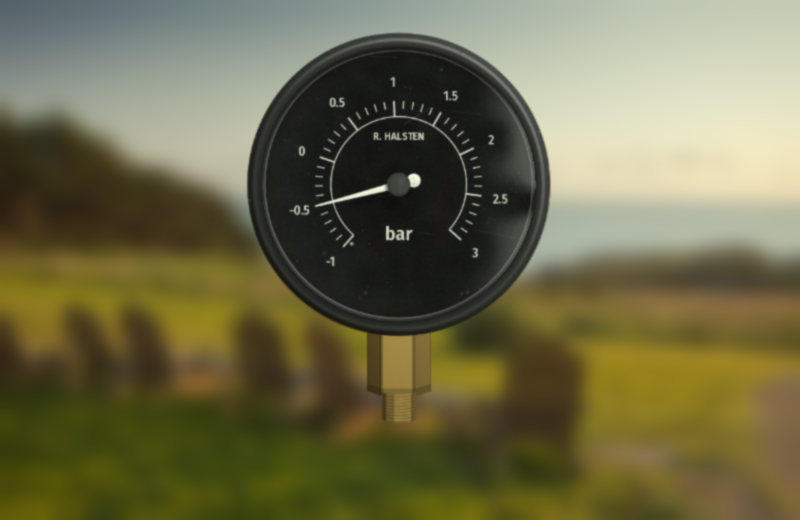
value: -0.5
